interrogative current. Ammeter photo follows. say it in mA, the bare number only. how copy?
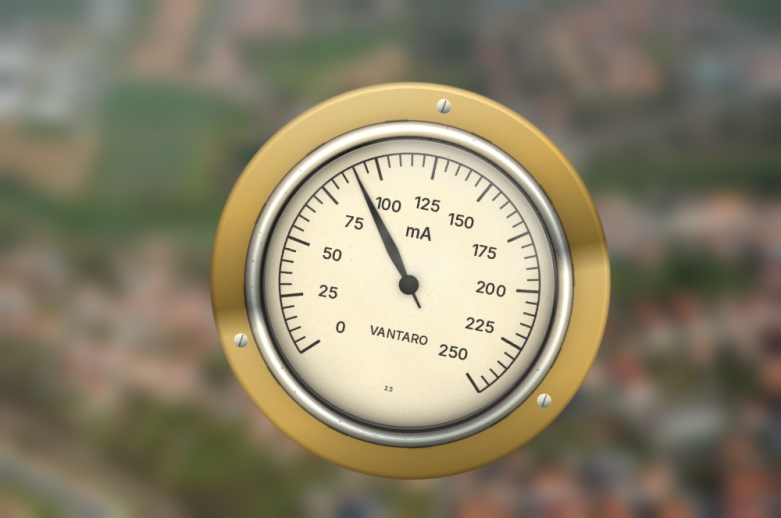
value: 90
